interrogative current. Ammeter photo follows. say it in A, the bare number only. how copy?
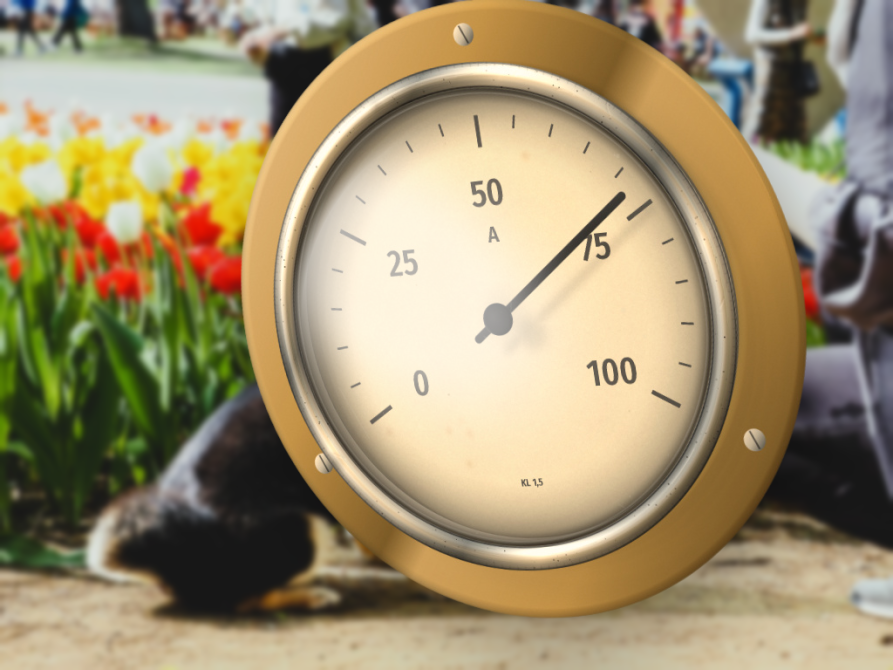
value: 72.5
